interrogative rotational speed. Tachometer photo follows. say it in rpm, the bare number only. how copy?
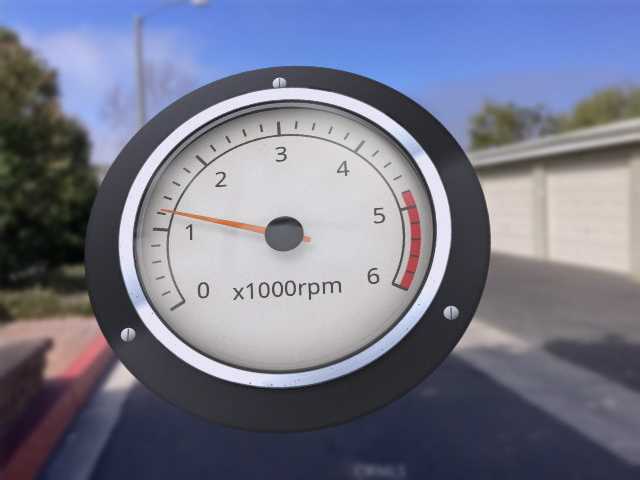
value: 1200
